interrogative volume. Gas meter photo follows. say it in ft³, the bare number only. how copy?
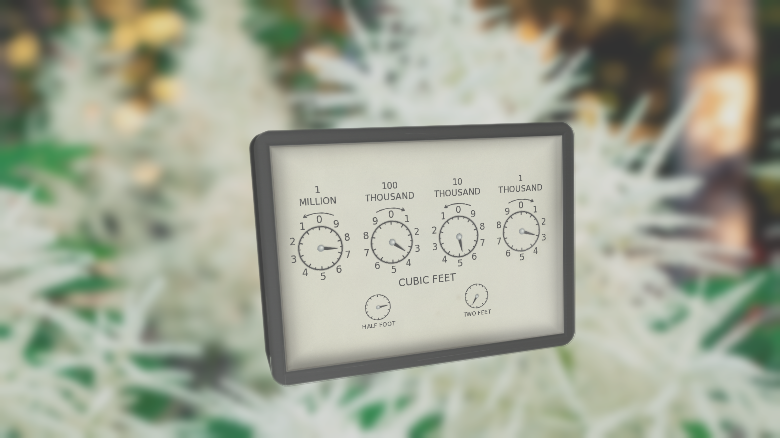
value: 735300
